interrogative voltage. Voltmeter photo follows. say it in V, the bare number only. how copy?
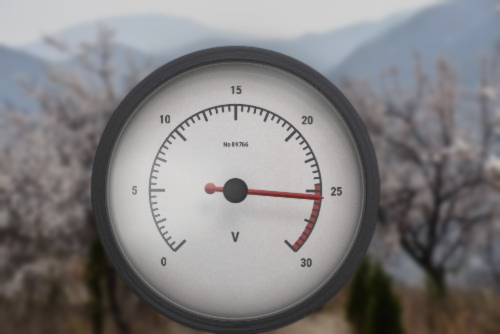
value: 25.5
